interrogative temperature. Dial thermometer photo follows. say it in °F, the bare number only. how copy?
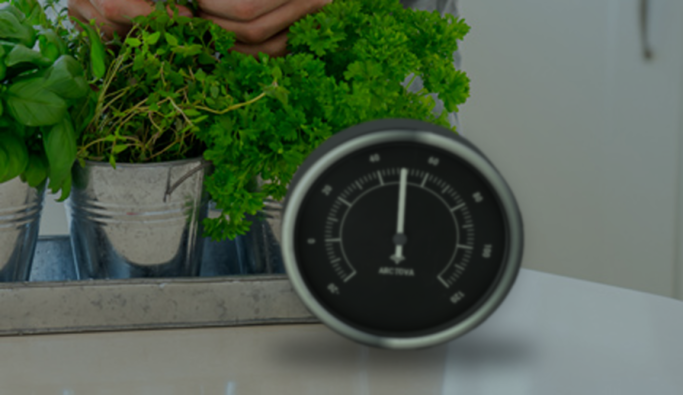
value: 50
